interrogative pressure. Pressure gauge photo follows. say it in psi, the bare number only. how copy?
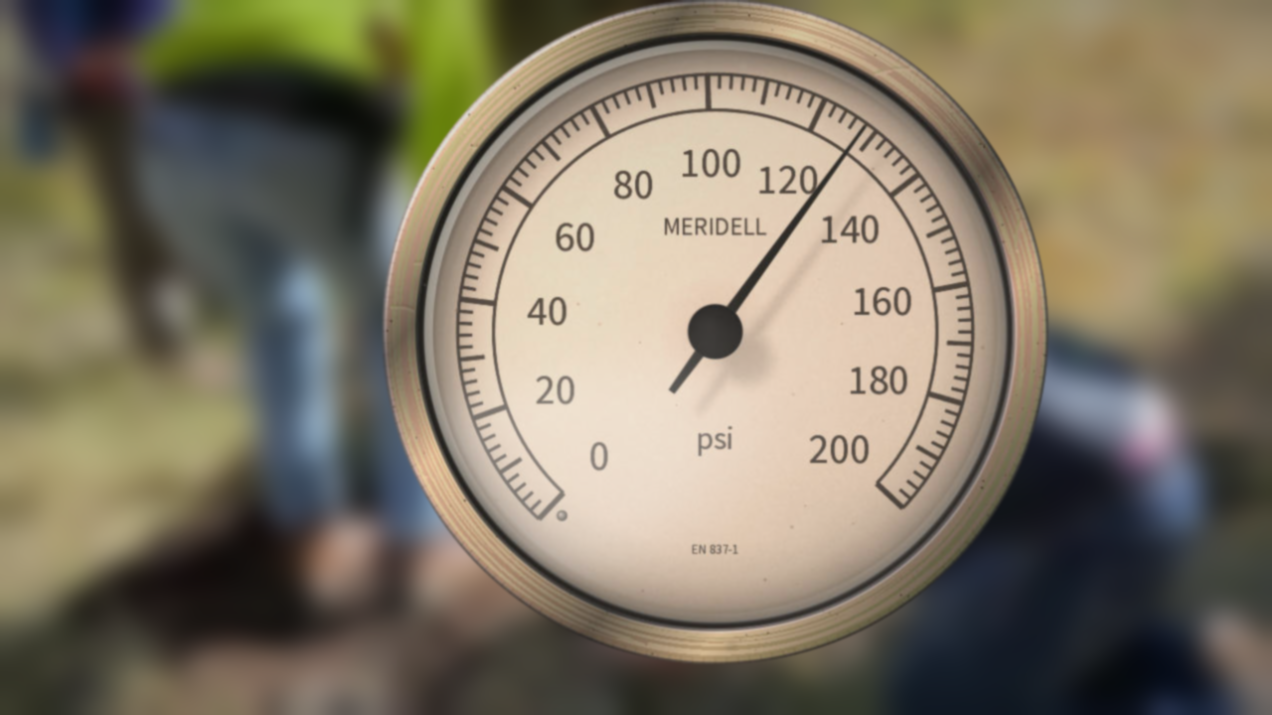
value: 128
